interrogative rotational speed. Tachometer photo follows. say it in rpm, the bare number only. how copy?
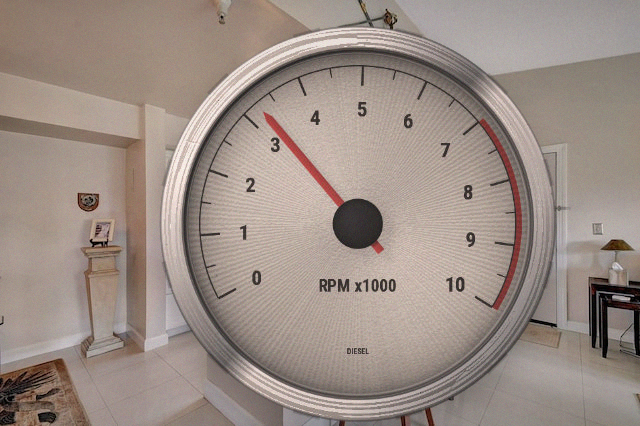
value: 3250
